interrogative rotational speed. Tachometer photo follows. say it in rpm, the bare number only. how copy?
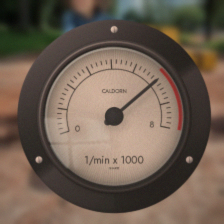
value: 6000
